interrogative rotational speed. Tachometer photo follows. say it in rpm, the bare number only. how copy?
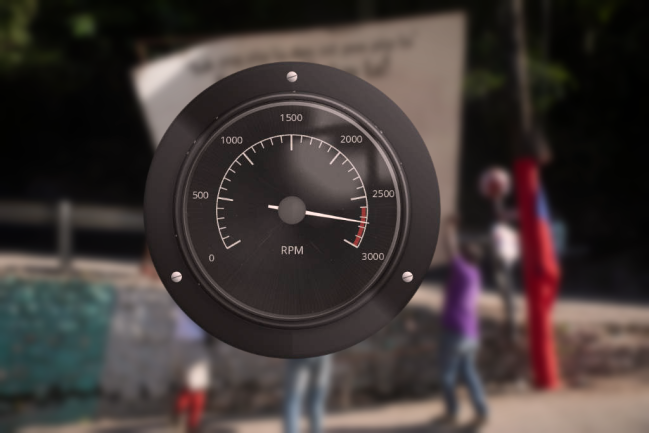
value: 2750
